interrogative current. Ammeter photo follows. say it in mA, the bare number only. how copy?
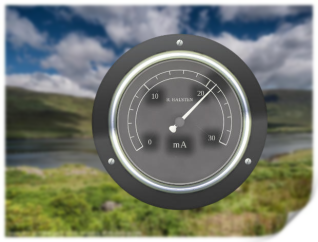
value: 21
